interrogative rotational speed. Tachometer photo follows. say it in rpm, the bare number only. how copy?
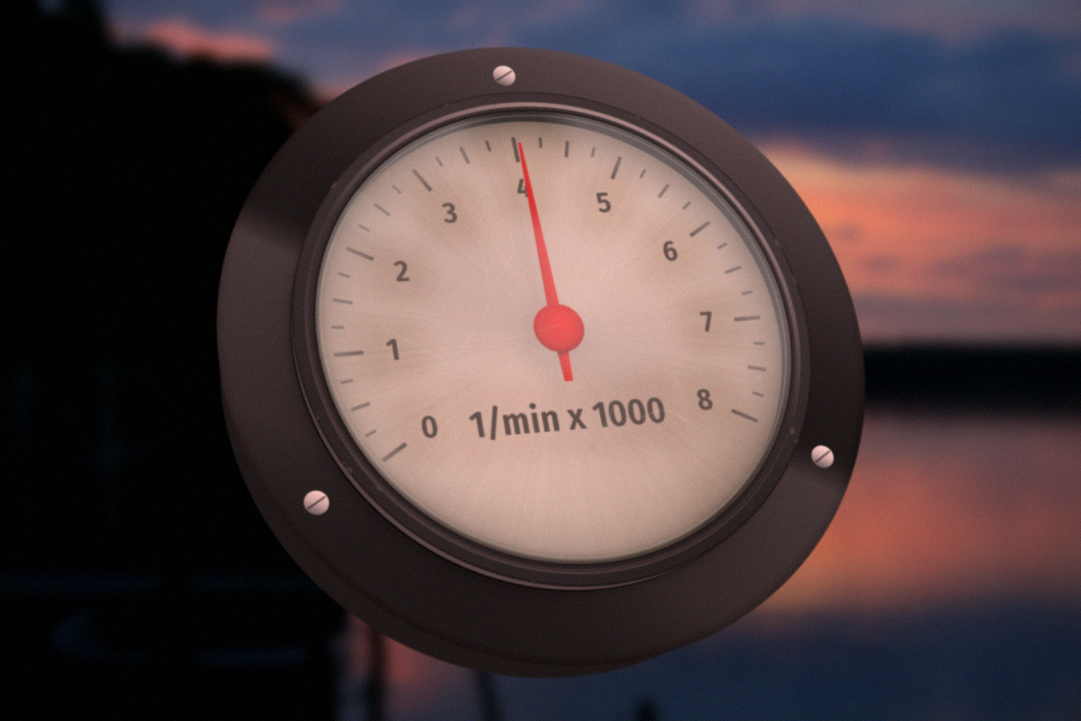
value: 4000
